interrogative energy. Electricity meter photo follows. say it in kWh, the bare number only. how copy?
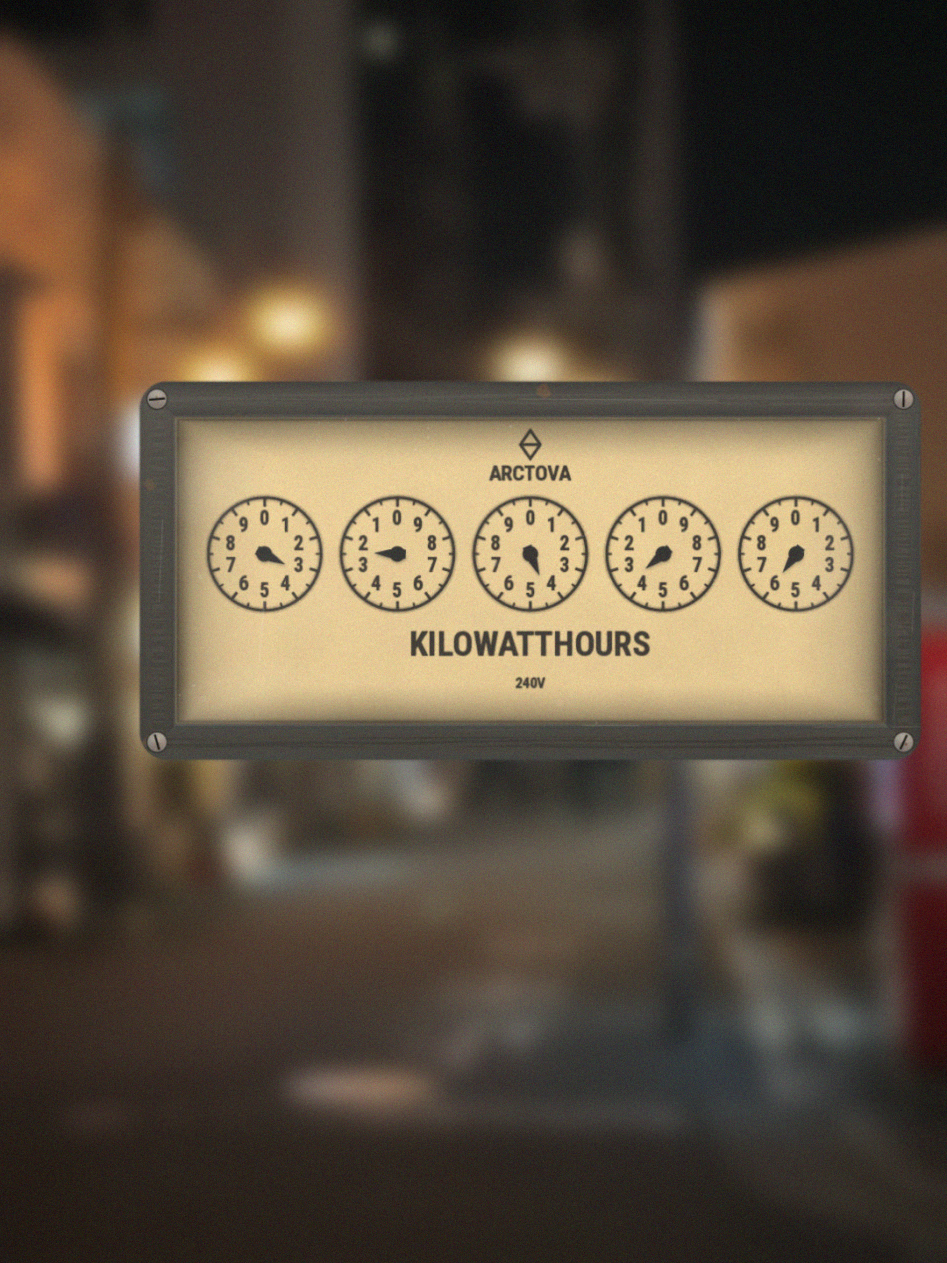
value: 32436
